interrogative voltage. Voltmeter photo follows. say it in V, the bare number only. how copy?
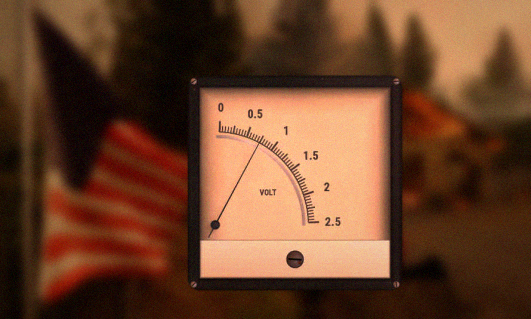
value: 0.75
